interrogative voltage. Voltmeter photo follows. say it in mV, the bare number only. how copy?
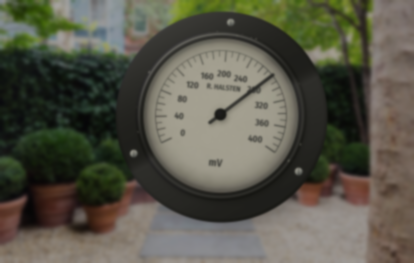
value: 280
